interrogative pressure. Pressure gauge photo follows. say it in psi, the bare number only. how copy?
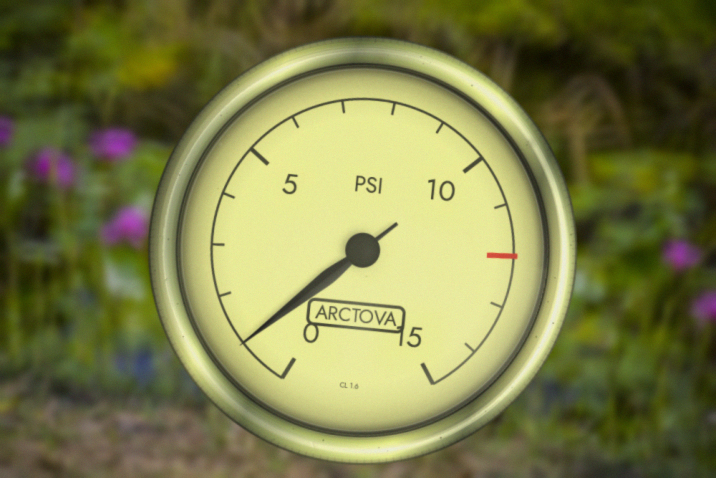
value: 1
